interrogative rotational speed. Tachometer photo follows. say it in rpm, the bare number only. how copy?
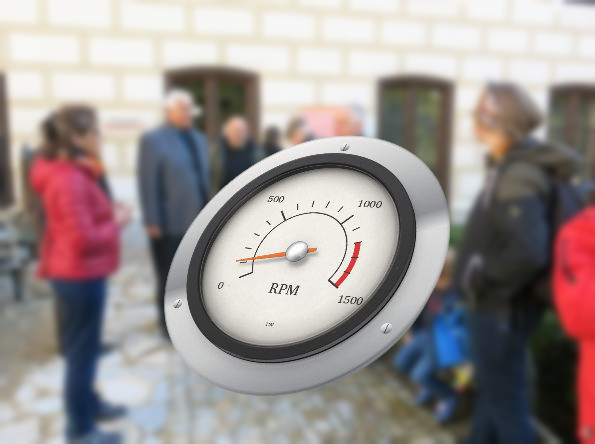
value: 100
